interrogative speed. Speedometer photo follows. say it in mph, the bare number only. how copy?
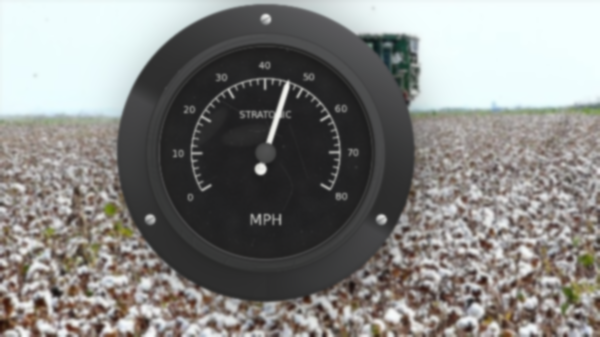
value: 46
